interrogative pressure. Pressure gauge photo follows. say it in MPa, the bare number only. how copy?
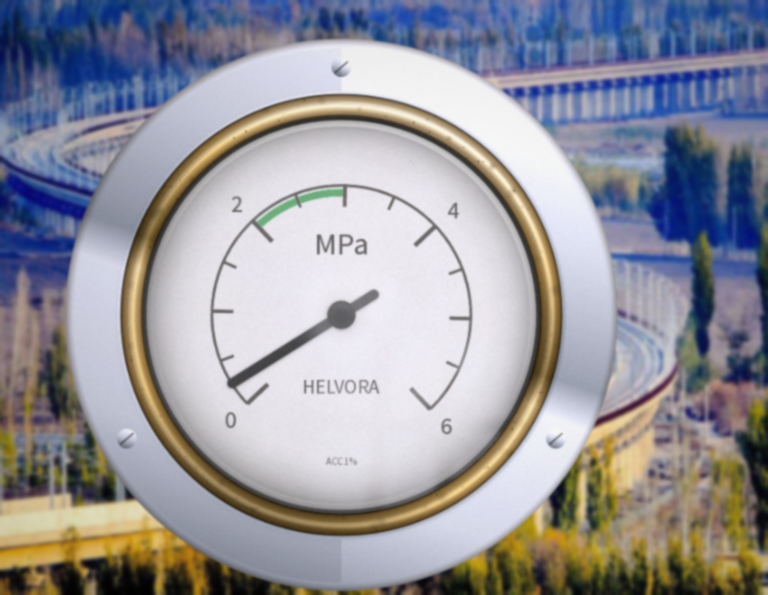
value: 0.25
